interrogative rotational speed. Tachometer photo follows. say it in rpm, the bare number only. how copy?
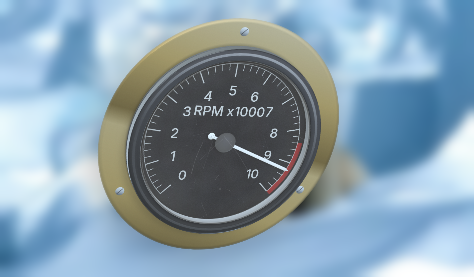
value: 9200
